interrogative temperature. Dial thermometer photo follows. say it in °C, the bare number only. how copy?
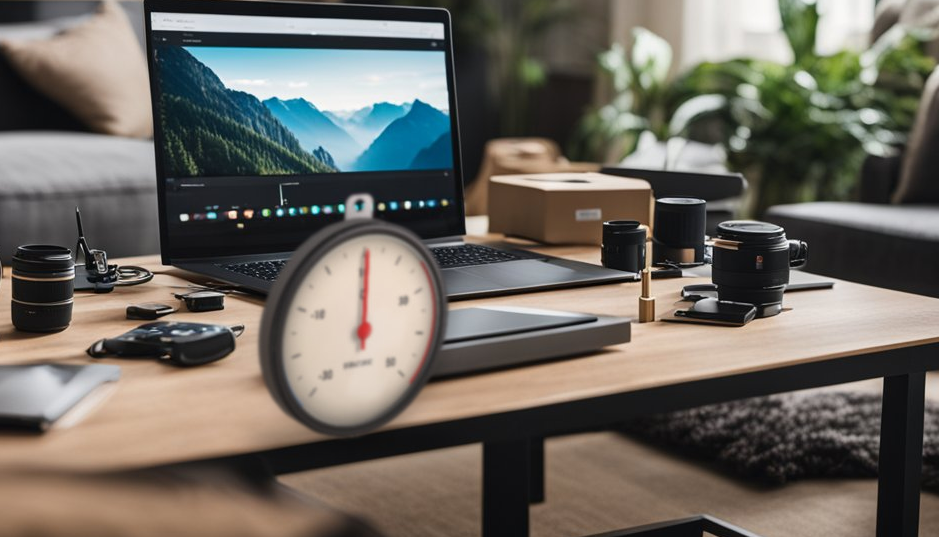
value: 10
